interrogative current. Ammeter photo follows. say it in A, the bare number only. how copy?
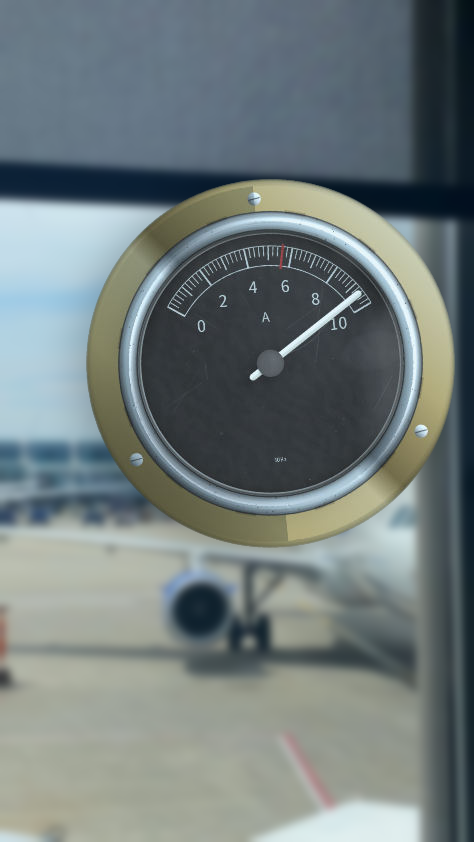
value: 9.4
